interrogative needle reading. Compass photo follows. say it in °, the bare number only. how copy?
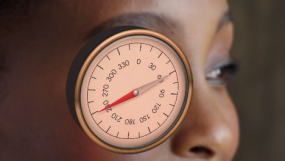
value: 240
